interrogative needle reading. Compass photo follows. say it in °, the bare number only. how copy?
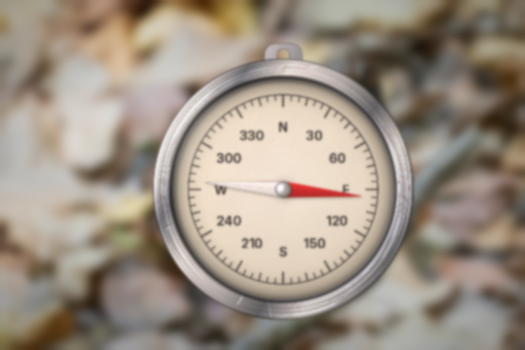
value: 95
